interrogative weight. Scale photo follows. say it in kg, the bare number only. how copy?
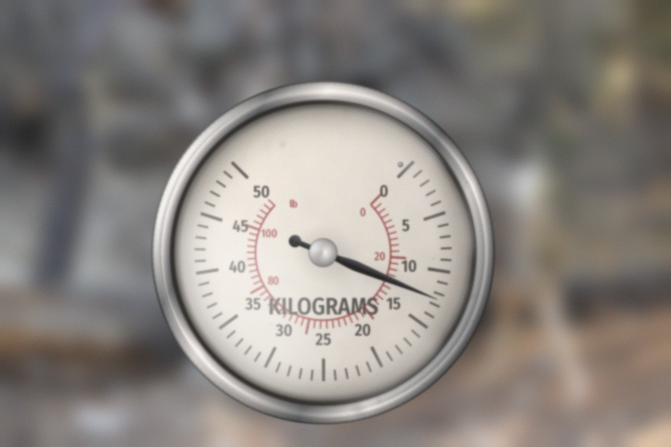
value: 12.5
